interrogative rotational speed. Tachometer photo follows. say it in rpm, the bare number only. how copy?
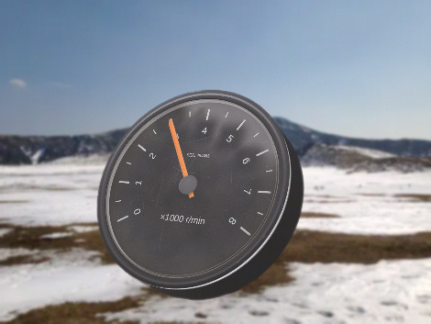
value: 3000
